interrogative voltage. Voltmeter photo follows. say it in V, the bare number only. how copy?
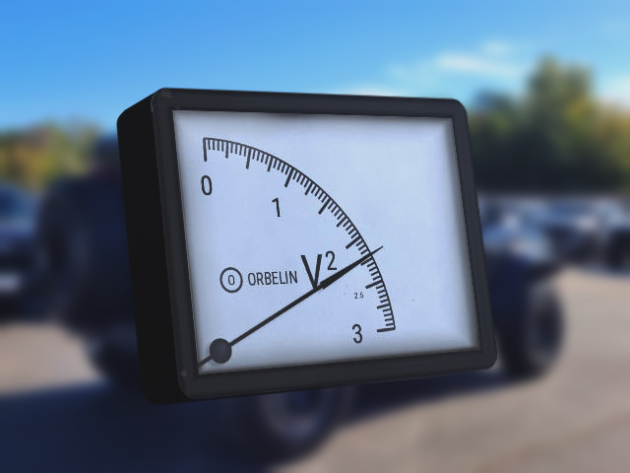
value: 2.2
